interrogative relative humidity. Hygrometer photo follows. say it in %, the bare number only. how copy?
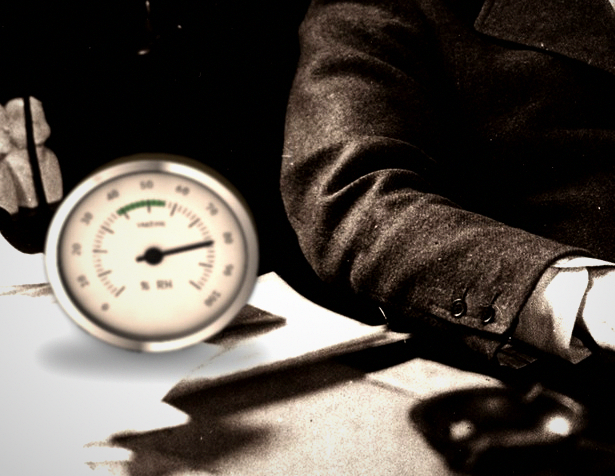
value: 80
